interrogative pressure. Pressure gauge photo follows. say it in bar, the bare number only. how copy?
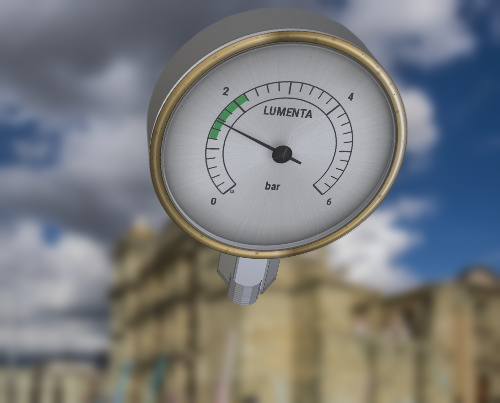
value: 1.6
